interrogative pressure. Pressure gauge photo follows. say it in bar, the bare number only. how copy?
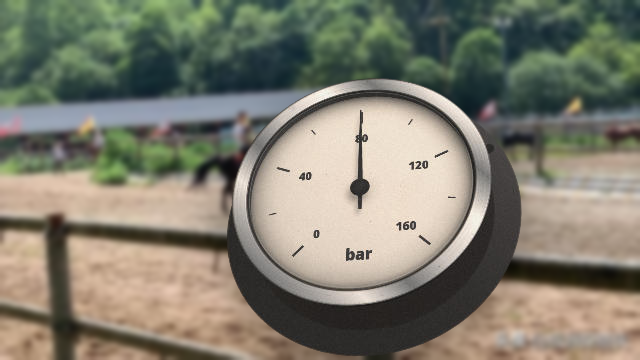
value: 80
